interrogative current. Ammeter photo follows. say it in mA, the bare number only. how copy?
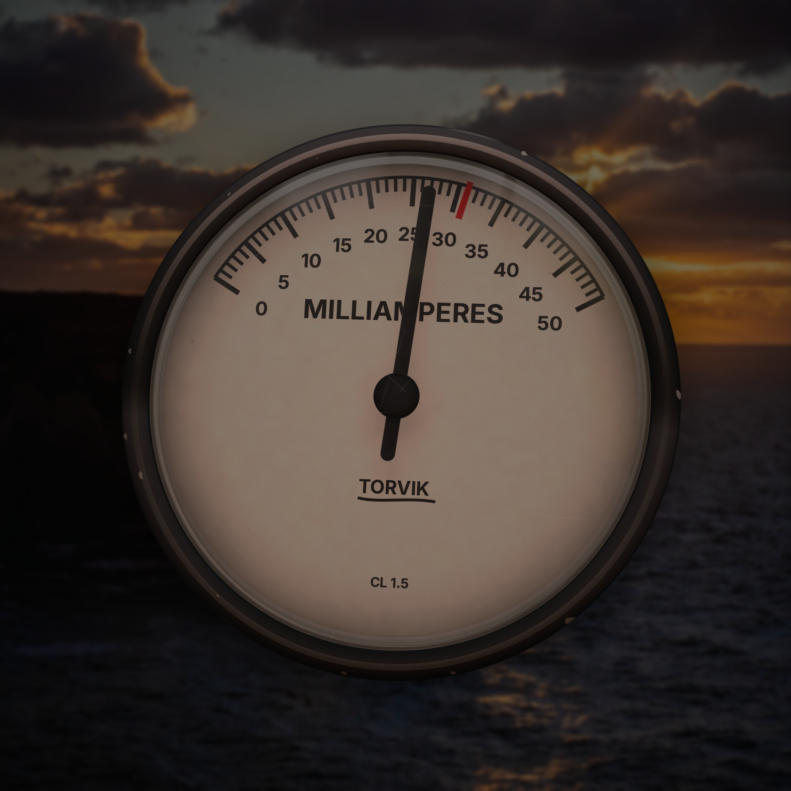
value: 27
